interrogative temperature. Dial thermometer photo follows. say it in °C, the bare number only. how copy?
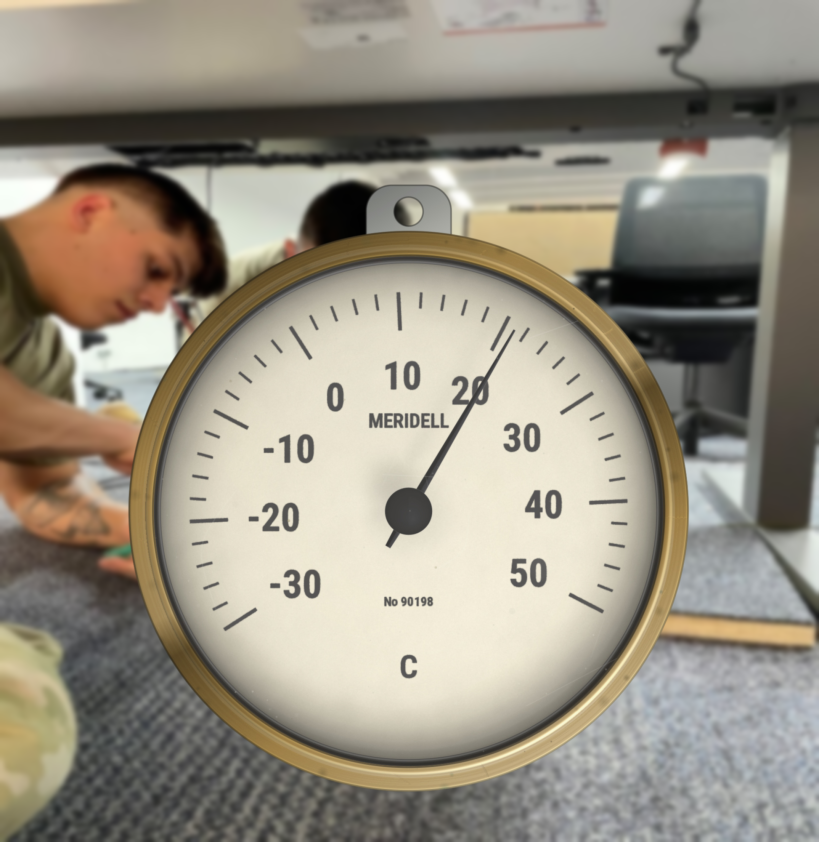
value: 21
